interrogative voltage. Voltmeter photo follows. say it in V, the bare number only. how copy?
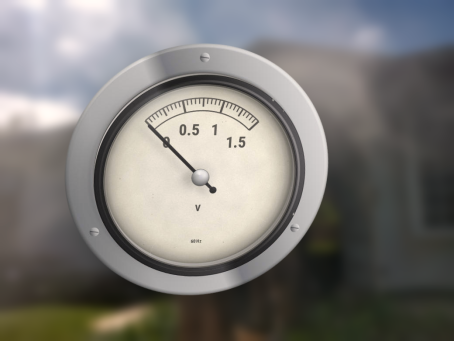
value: 0
